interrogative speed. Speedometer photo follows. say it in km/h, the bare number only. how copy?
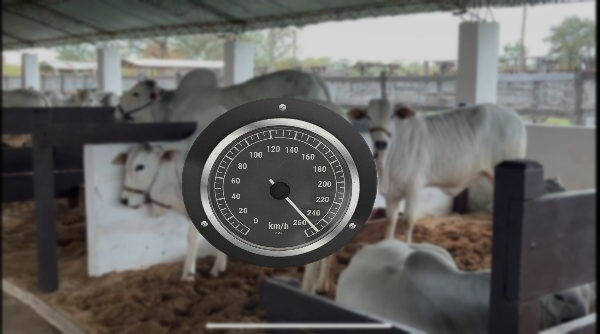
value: 250
